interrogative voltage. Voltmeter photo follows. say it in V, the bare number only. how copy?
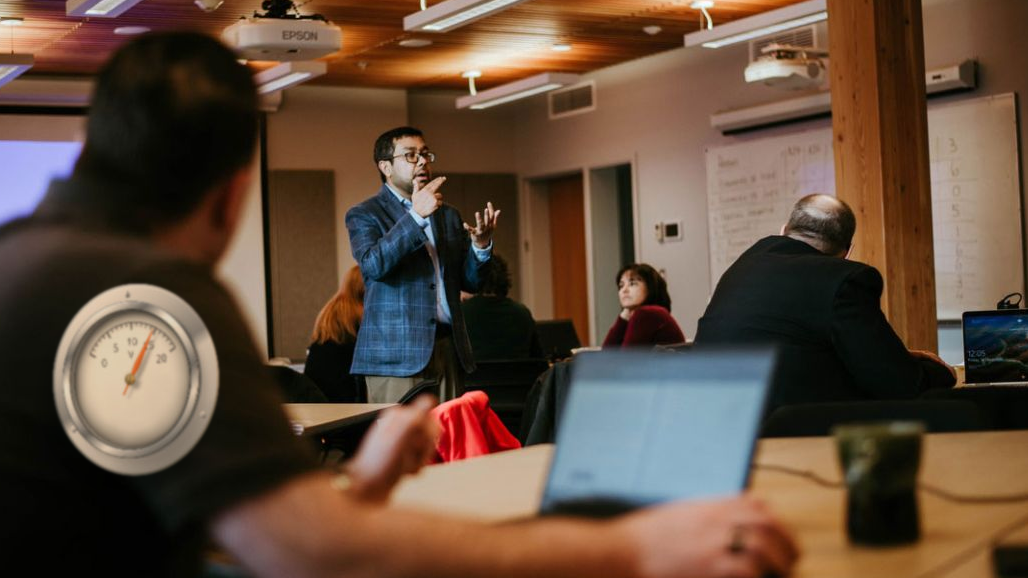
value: 15
